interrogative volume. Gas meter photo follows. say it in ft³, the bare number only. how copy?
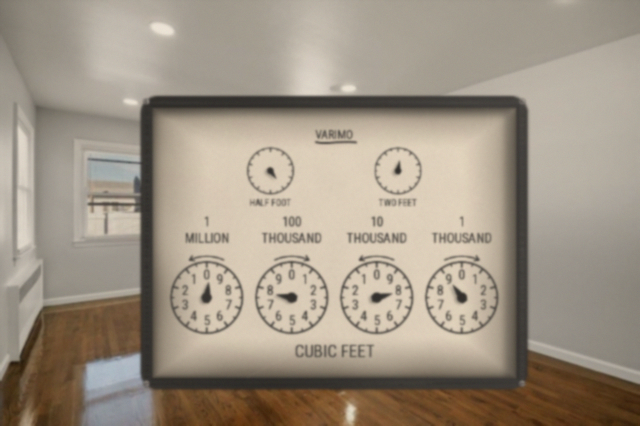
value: 977900
